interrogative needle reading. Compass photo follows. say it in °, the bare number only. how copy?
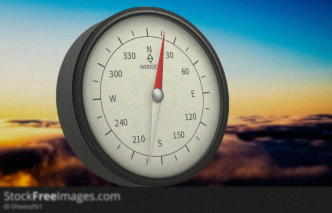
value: 15
